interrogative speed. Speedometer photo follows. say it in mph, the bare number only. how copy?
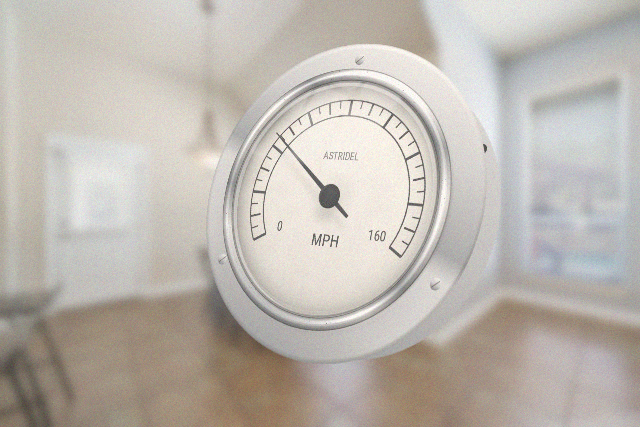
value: 45
